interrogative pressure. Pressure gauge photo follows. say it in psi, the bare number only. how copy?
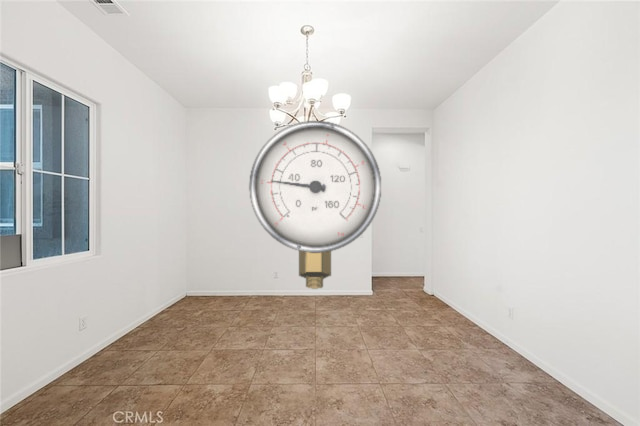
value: 30
